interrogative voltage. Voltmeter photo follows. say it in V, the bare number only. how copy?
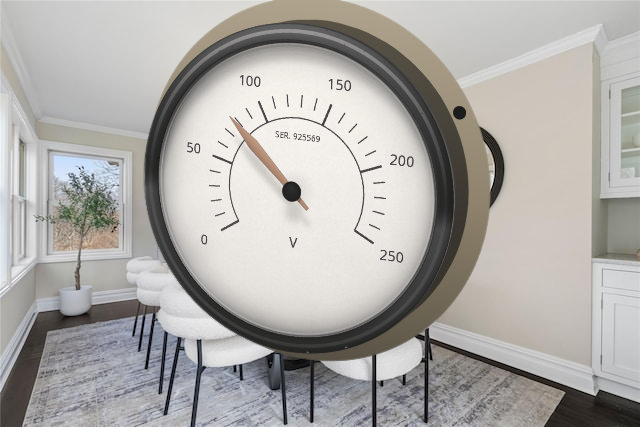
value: 80
